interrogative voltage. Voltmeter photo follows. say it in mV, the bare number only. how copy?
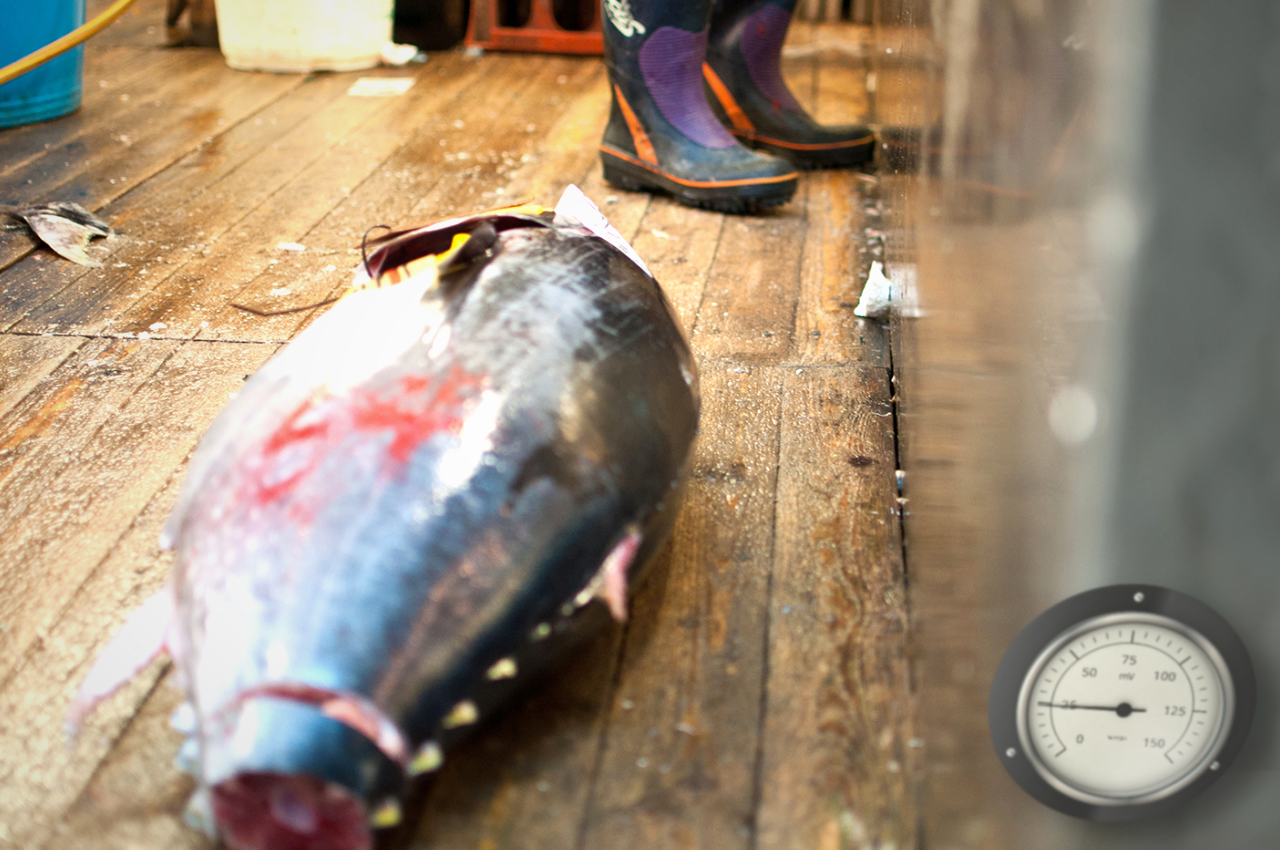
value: 25
